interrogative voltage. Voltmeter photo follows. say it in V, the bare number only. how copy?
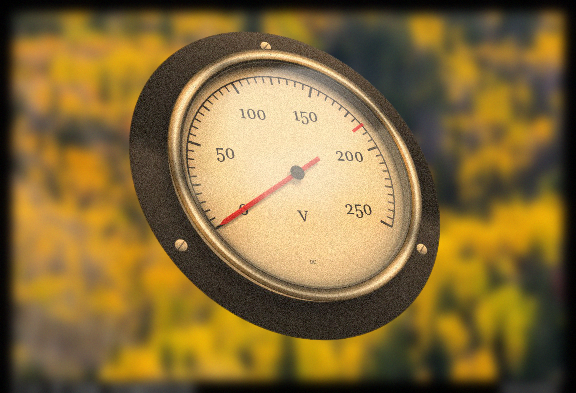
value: 0
